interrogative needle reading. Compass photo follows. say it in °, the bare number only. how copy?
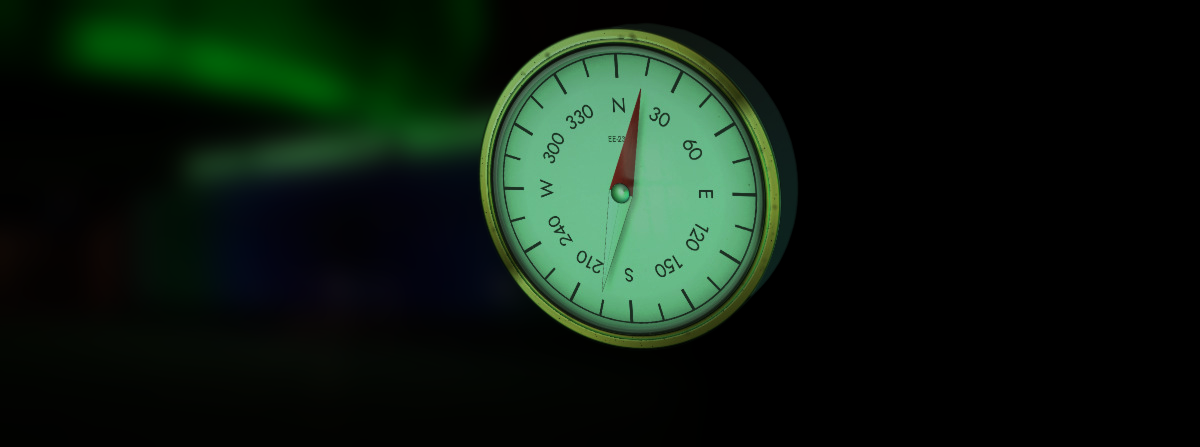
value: 15
